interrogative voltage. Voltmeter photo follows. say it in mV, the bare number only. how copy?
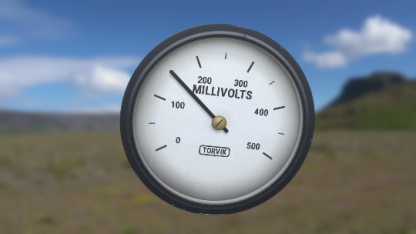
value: 150
